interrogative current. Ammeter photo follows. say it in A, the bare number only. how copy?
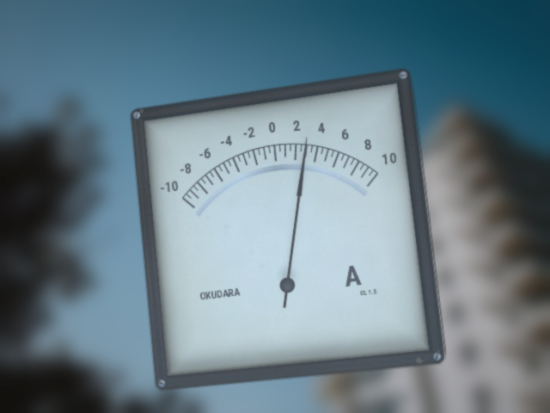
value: 3
